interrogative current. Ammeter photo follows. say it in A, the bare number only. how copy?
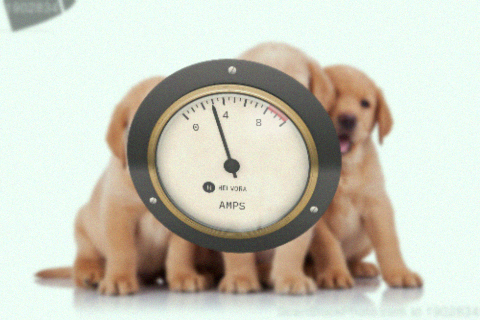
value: 3
